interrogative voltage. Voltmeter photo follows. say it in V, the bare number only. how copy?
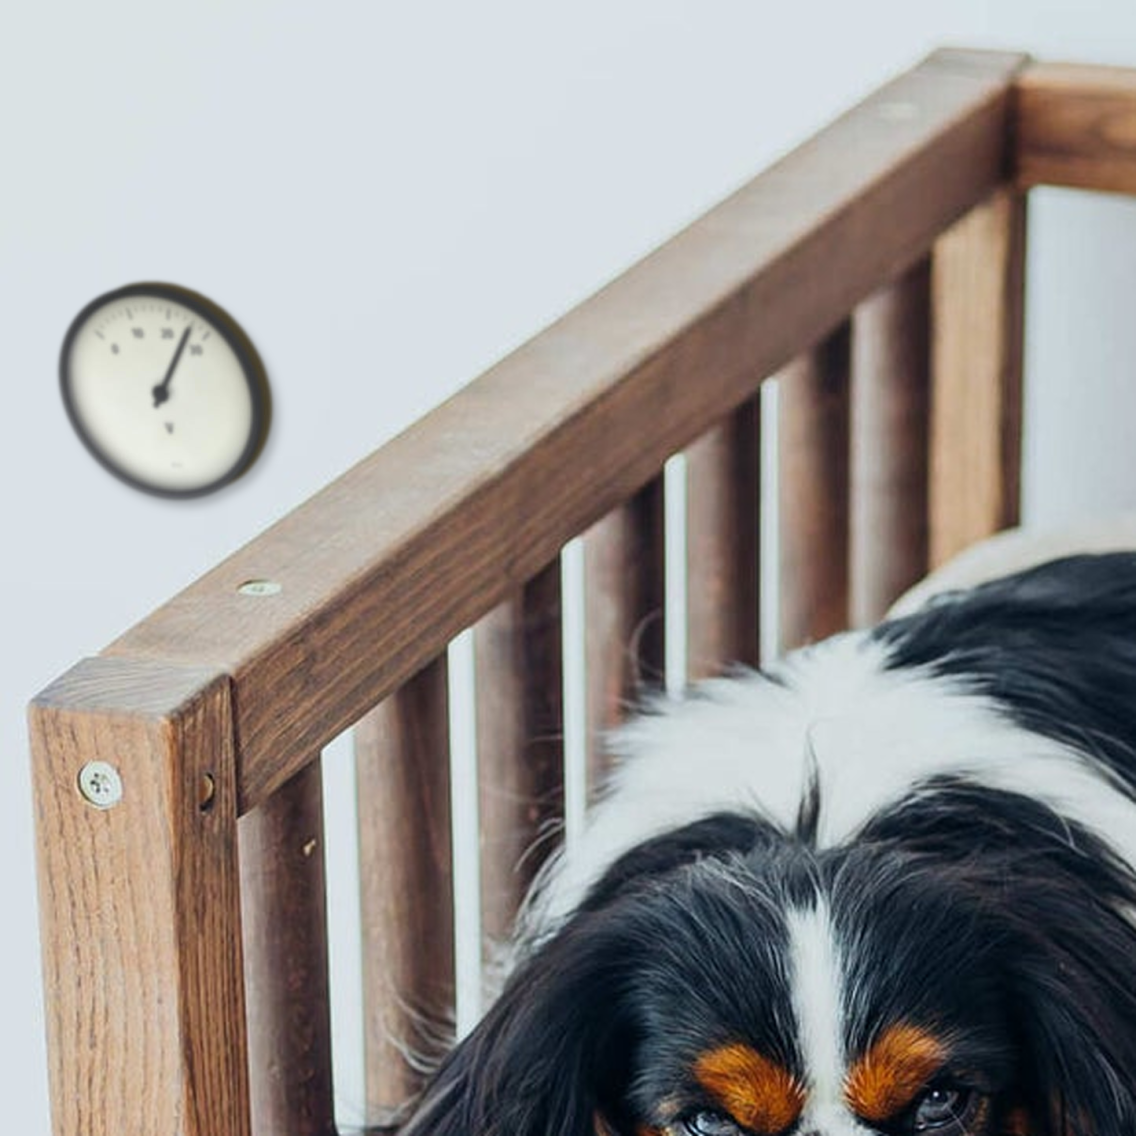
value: 26
